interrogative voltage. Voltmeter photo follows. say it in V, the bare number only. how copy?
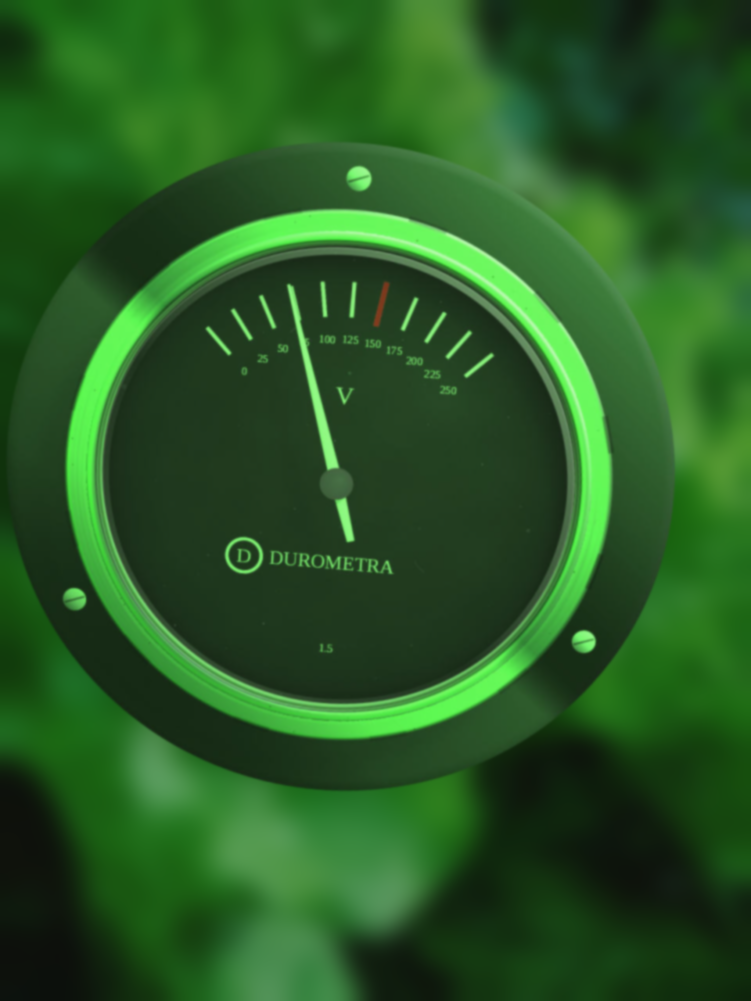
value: 75
